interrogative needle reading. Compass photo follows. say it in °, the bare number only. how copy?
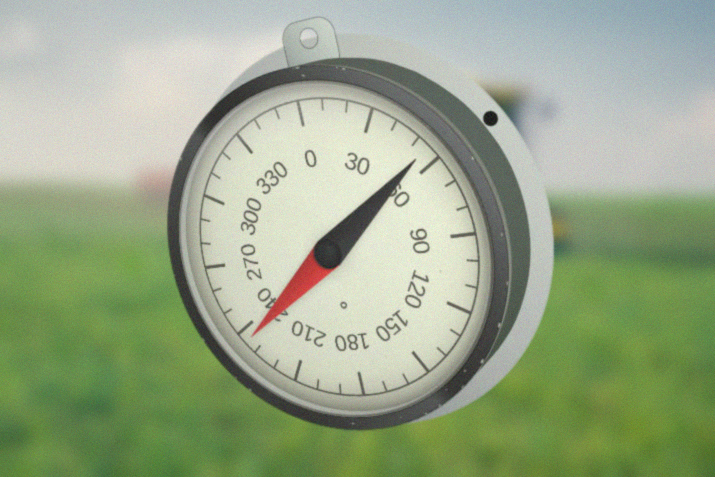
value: 235
